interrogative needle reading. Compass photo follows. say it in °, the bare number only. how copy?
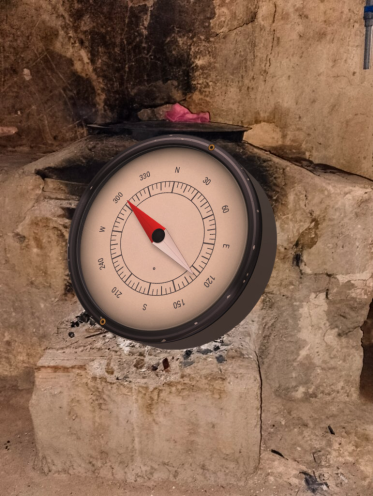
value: 305
